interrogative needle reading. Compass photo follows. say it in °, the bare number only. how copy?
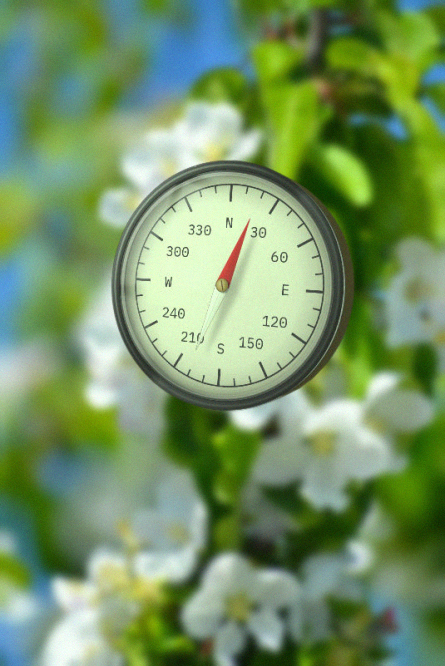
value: 20
